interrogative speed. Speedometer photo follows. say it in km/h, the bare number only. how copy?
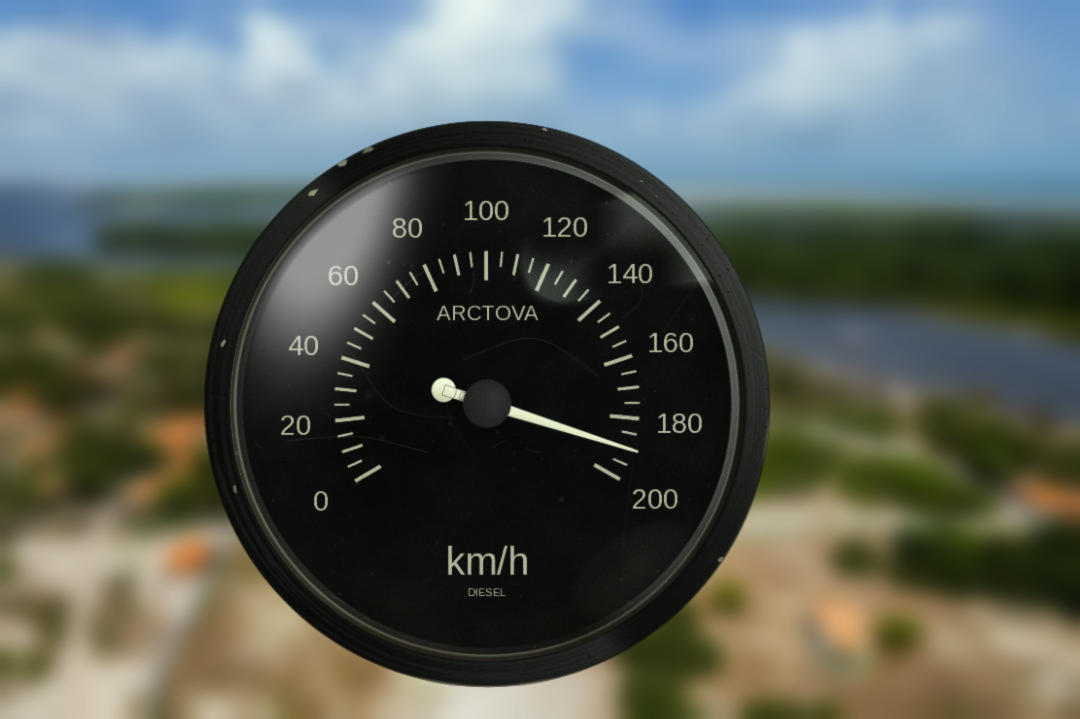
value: 190
